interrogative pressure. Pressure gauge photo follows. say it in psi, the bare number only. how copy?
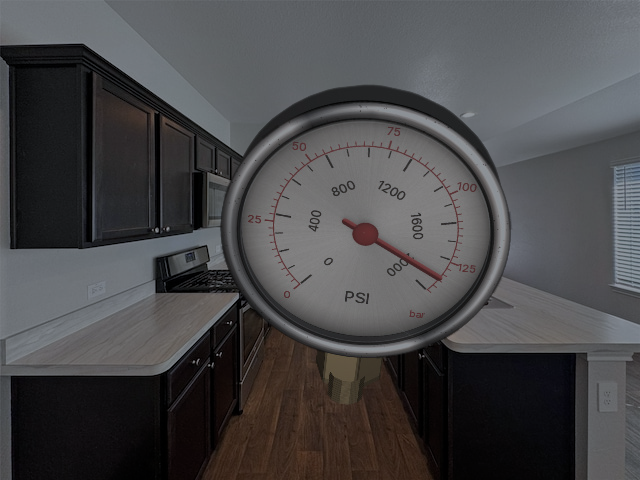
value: 1900
